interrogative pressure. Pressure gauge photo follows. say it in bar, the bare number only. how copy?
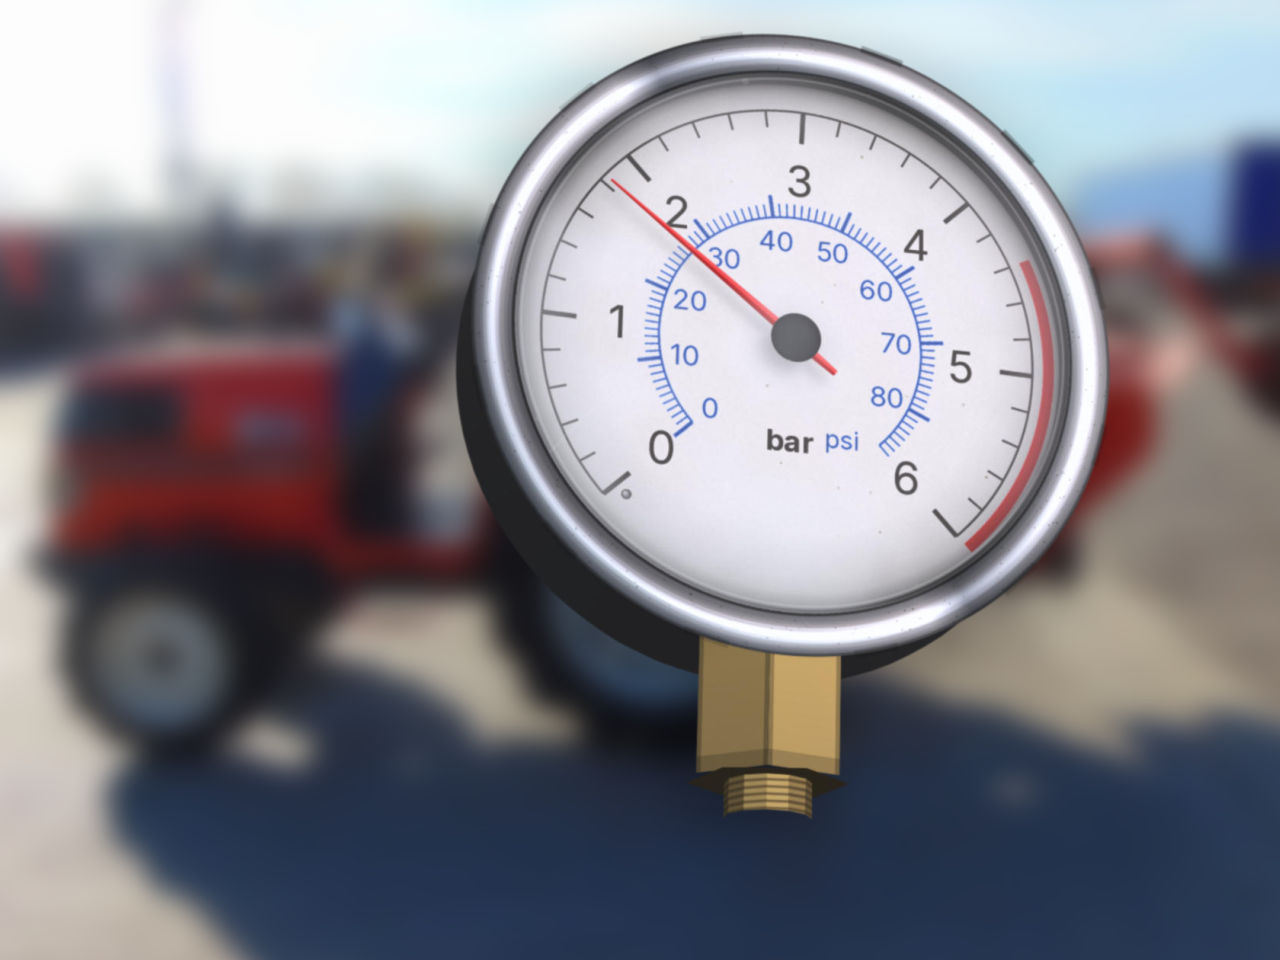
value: 1.8
